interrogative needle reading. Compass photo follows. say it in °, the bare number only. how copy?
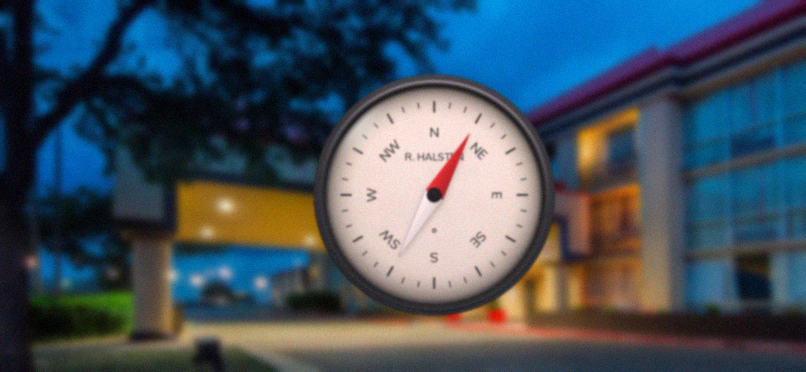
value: 30
